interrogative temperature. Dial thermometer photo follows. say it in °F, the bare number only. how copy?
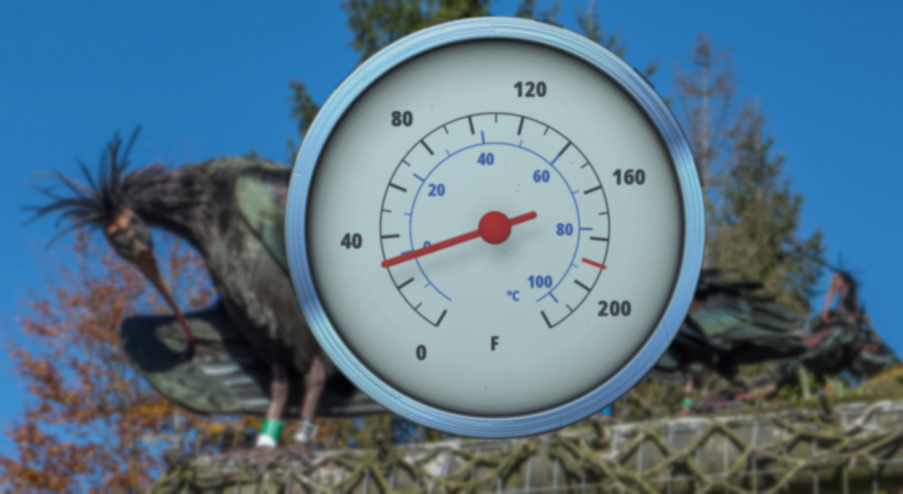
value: 30
